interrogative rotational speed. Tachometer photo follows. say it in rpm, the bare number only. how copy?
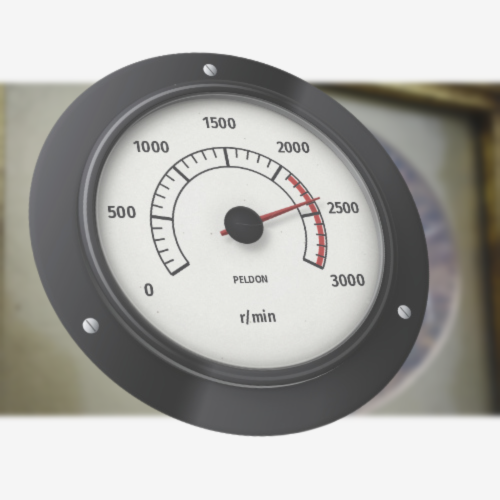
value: 2400
